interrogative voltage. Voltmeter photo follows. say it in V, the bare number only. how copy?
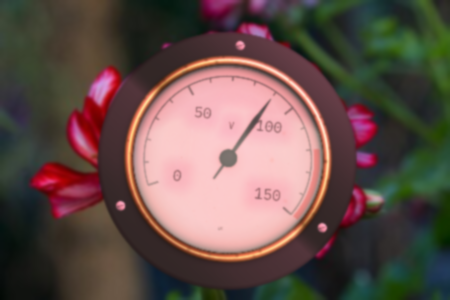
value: 90
